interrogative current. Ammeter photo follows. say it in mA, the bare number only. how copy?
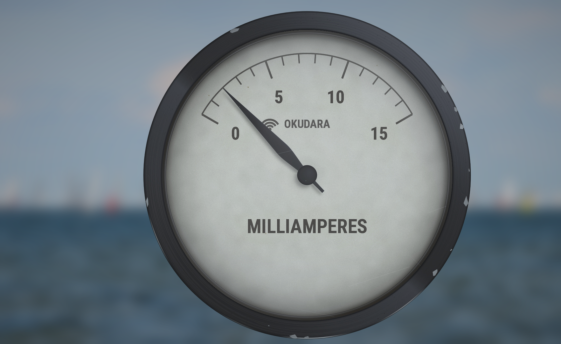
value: 2
